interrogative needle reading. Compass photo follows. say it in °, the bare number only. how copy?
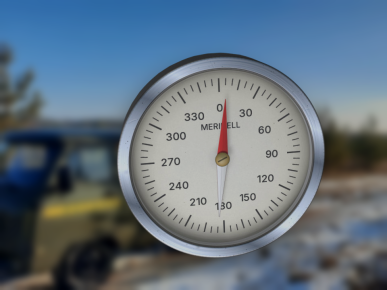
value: 5
